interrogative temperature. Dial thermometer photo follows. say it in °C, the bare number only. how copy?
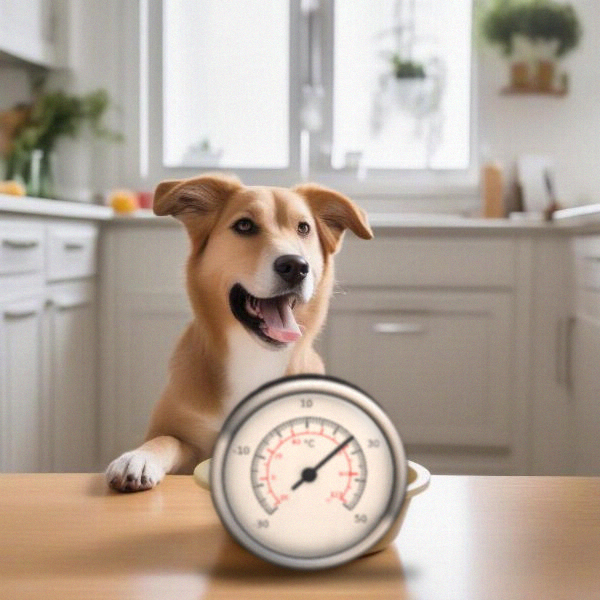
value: 25
